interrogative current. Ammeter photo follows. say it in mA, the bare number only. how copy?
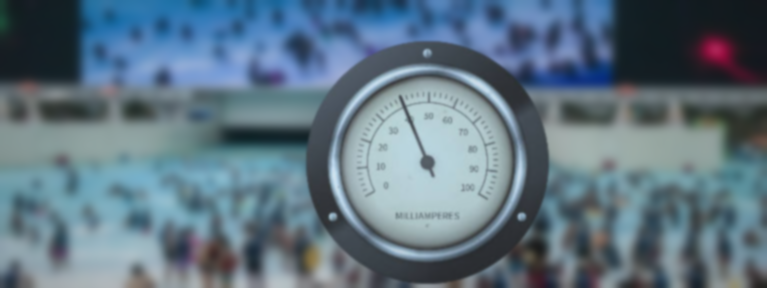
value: 40
